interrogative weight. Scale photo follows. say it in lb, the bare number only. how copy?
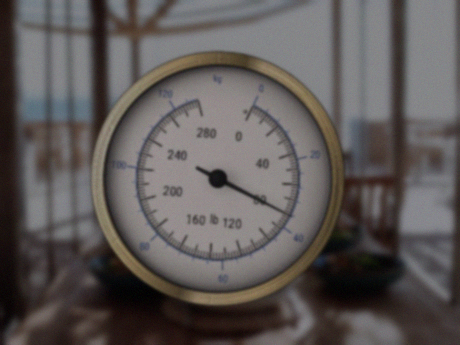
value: 80
